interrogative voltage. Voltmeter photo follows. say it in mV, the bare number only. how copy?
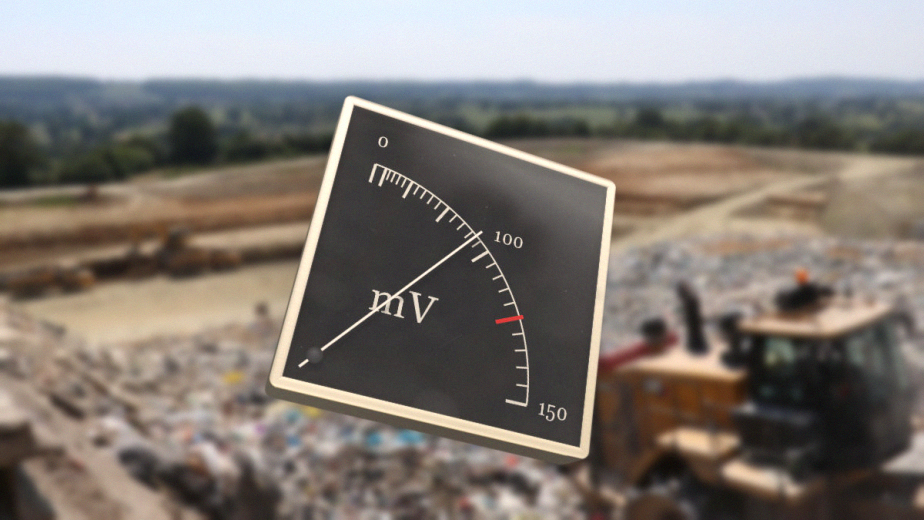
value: 92.5
